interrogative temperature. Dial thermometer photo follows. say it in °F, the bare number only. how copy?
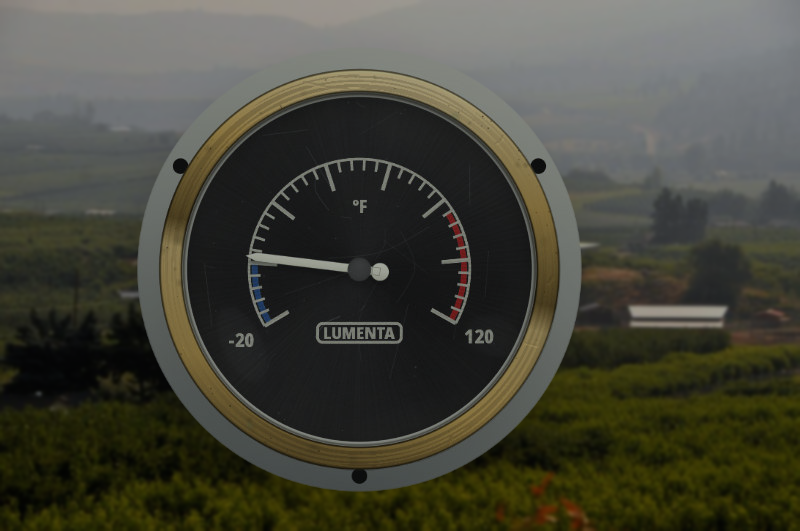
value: 2
